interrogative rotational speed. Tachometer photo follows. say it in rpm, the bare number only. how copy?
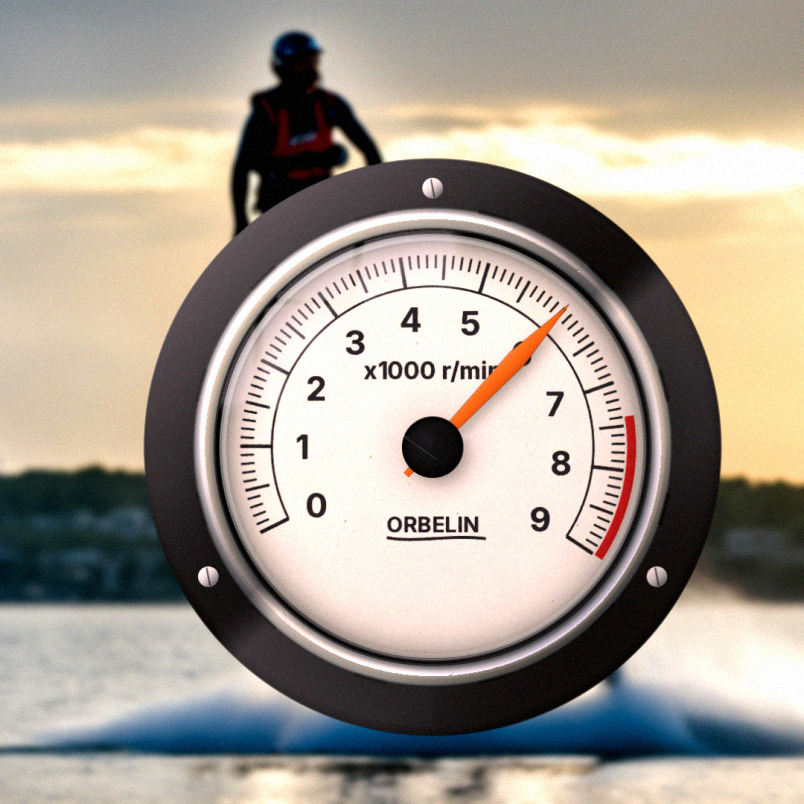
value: 6000
